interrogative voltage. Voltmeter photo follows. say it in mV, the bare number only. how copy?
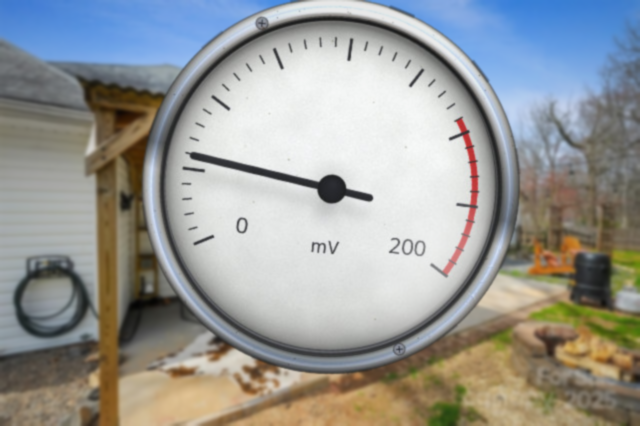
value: 30
